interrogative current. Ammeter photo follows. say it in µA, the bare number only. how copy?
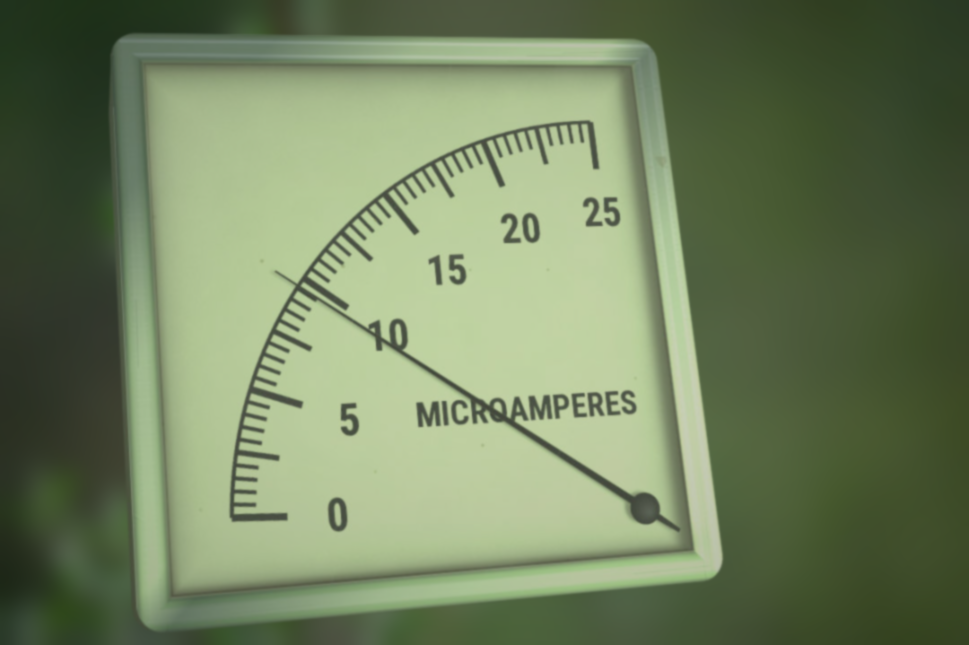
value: 9.5
